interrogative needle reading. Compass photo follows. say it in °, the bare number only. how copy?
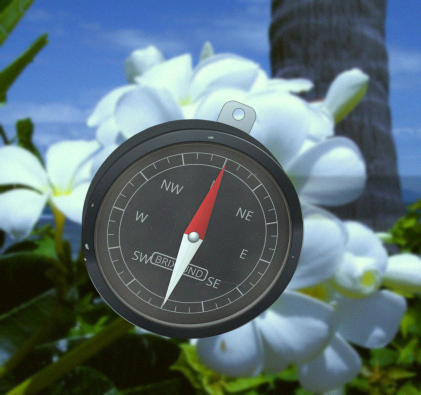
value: 0
